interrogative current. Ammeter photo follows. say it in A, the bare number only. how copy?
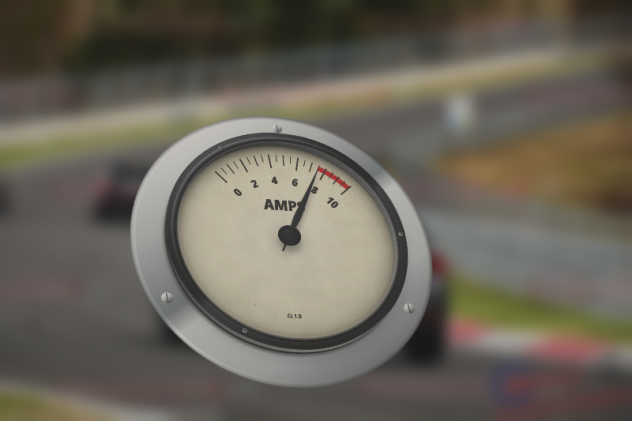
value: 7.5
